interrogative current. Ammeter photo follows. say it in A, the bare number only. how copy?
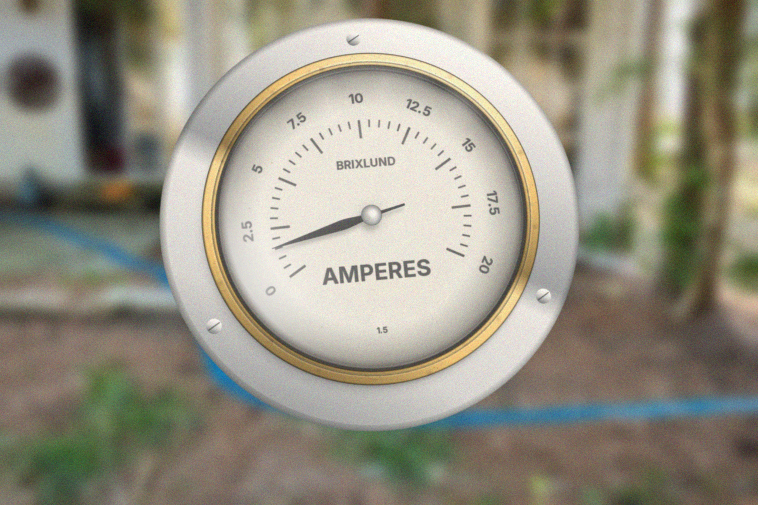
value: 1.5
